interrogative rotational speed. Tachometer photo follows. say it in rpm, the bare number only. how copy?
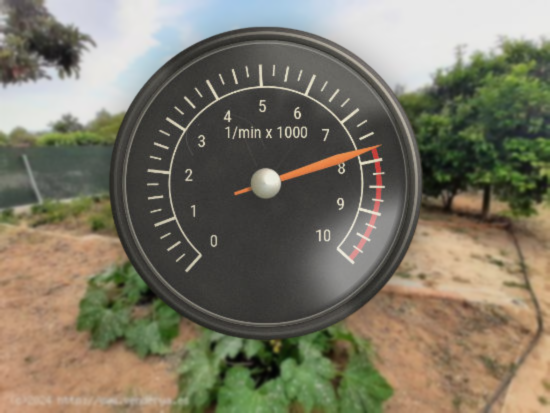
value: 7750
